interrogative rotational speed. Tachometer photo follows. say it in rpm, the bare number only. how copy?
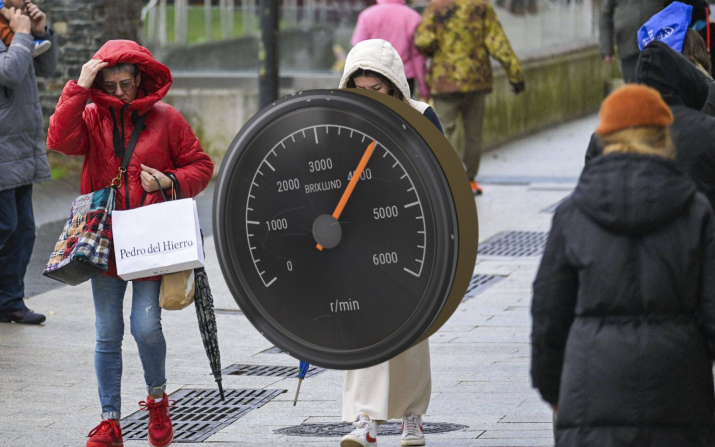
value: 4000
